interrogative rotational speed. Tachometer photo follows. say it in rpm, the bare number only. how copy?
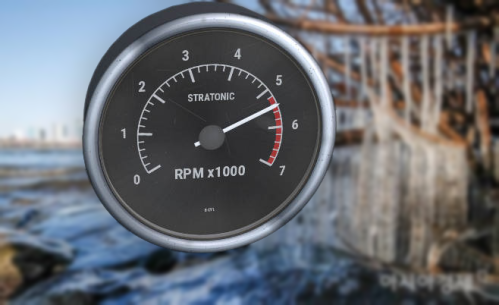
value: 5400
